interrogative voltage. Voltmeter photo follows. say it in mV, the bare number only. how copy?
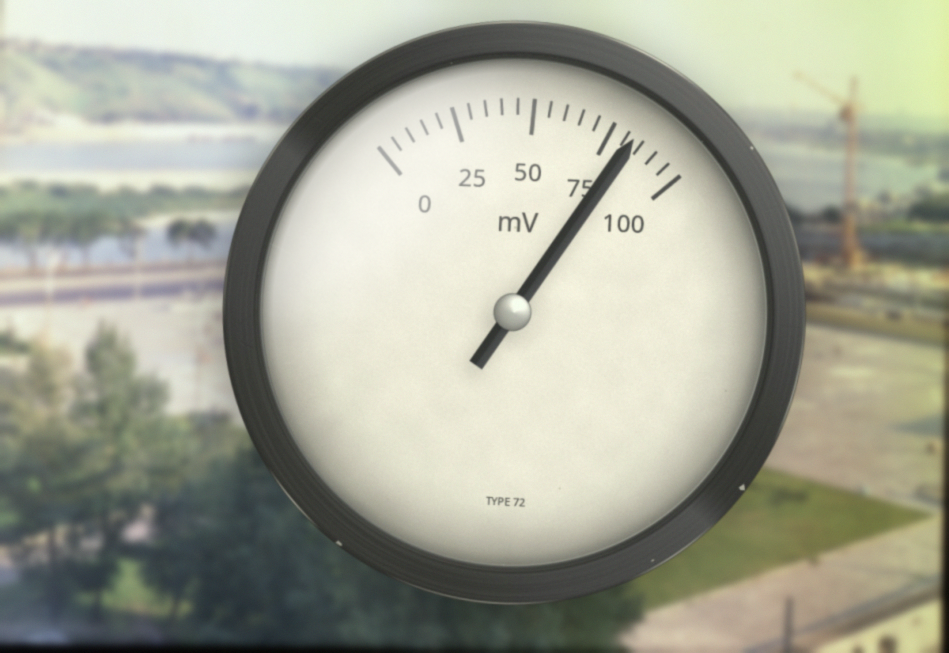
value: 82.5
